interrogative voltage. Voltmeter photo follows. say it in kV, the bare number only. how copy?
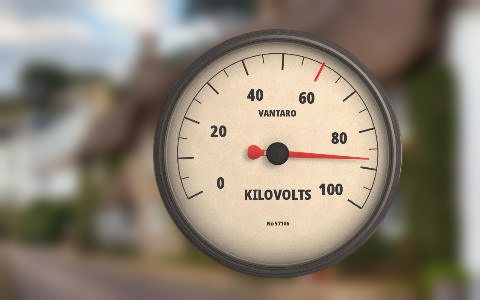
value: 87.5
